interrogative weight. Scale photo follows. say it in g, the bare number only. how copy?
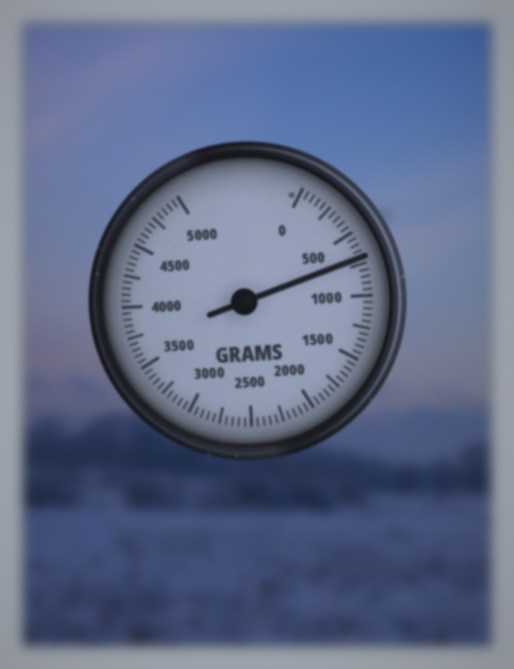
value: 700
